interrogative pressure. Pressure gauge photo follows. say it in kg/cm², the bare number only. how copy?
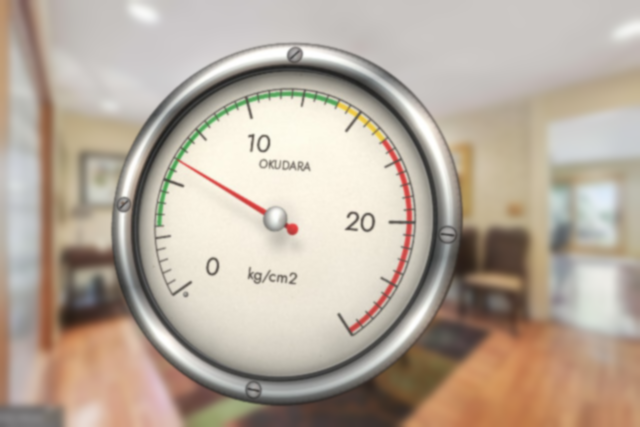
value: 6
